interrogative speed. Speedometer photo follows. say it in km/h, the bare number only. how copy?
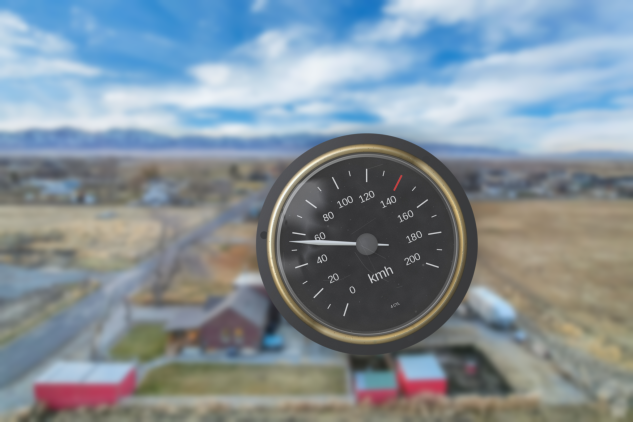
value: 55
